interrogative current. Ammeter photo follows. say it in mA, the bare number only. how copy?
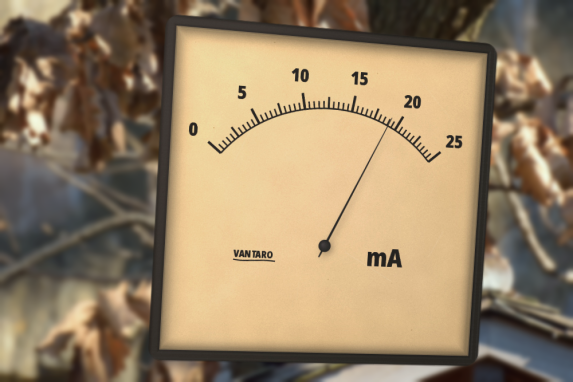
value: 19
